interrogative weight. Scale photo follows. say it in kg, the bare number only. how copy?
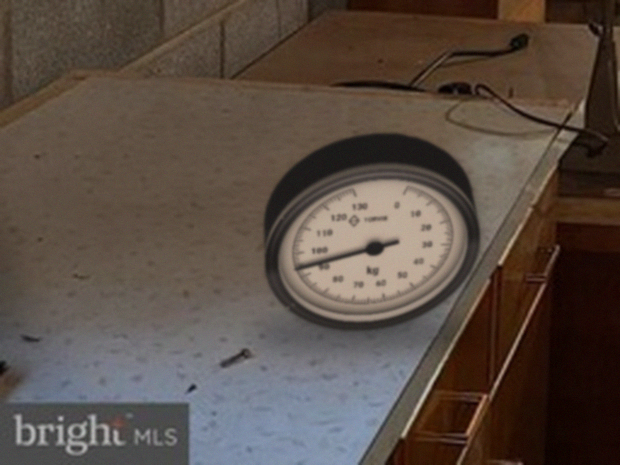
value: 95
